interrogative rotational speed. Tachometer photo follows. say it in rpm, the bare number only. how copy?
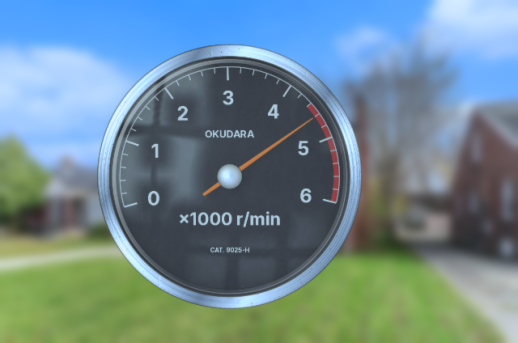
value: 4600
